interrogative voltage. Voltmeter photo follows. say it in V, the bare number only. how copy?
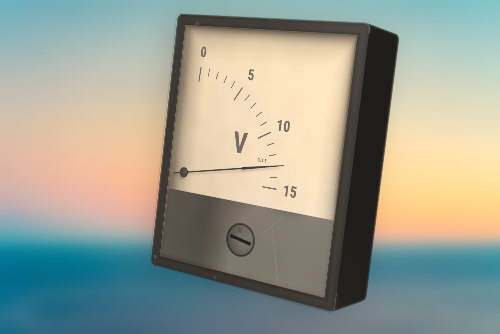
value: 13
